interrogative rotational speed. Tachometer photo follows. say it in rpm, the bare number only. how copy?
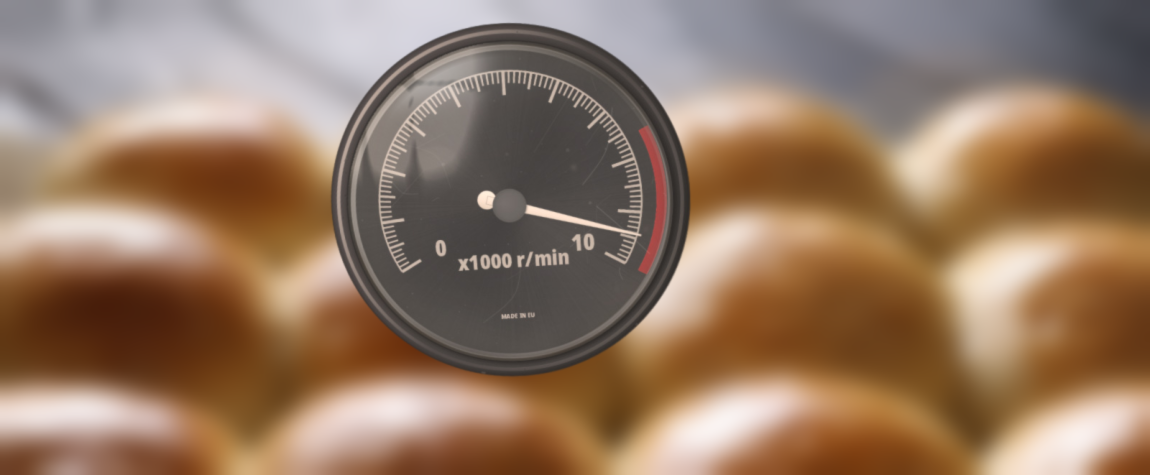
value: 9400
